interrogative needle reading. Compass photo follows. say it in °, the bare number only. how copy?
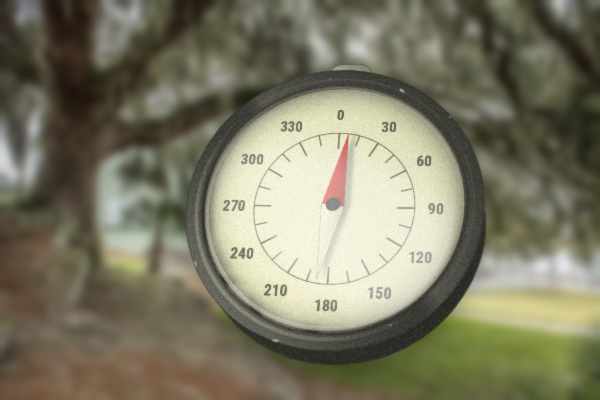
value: 7.5
